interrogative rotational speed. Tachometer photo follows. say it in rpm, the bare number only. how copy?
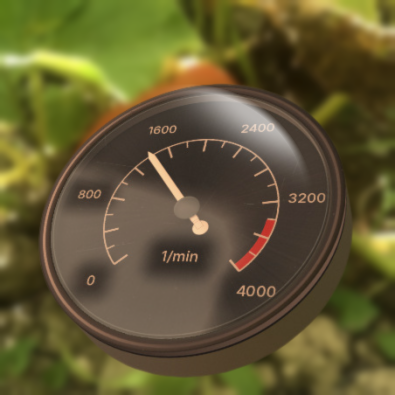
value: 1400
